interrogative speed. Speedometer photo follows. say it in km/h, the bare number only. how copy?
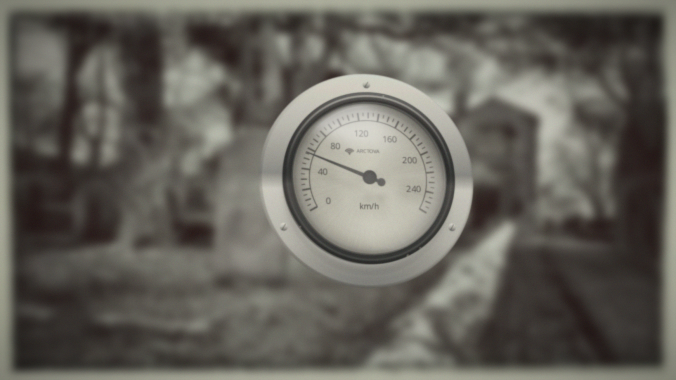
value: 55
